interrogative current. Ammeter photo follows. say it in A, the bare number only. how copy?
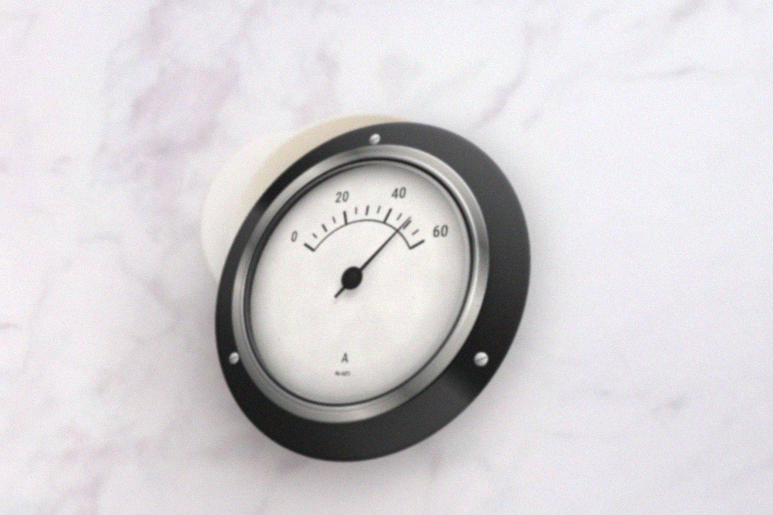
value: 50
